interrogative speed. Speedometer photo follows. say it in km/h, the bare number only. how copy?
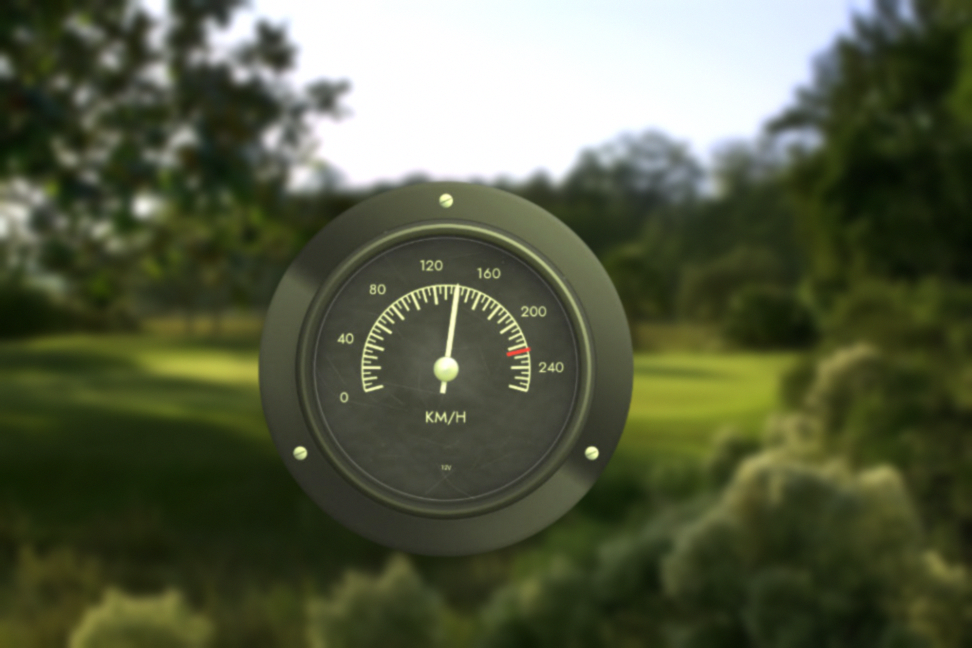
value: 140
